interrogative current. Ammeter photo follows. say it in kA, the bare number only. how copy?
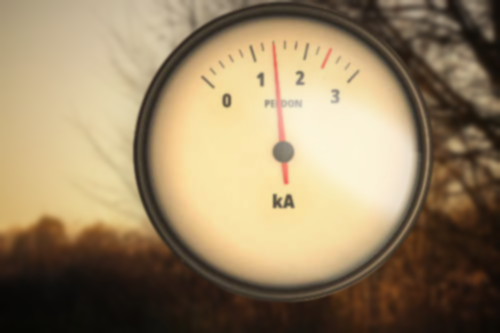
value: 1.4
